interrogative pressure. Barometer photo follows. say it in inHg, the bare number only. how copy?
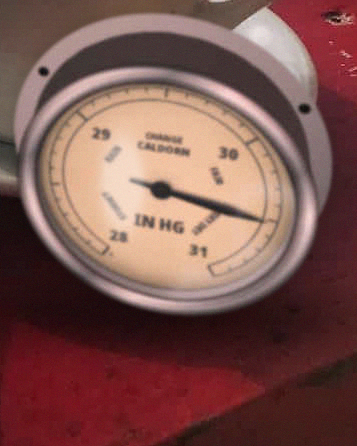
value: 30.5
